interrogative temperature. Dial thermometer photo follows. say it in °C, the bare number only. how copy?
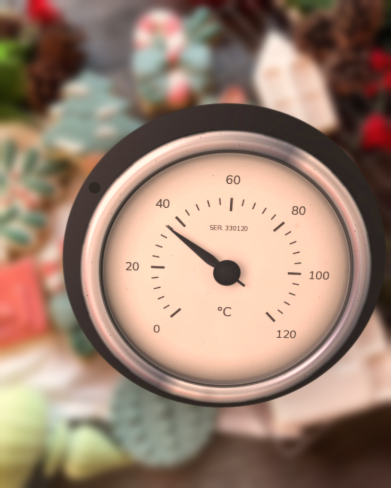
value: 36
